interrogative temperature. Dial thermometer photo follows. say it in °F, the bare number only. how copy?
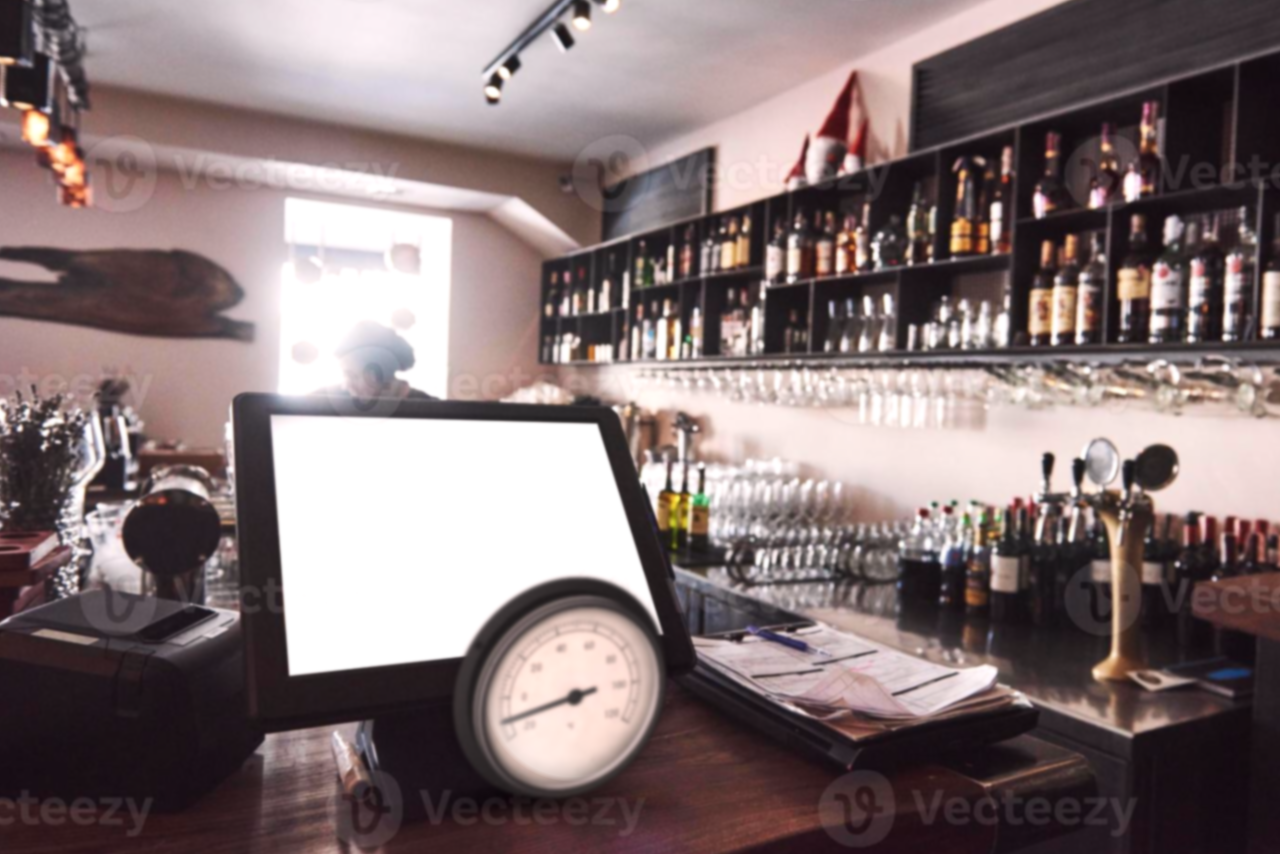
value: -10
